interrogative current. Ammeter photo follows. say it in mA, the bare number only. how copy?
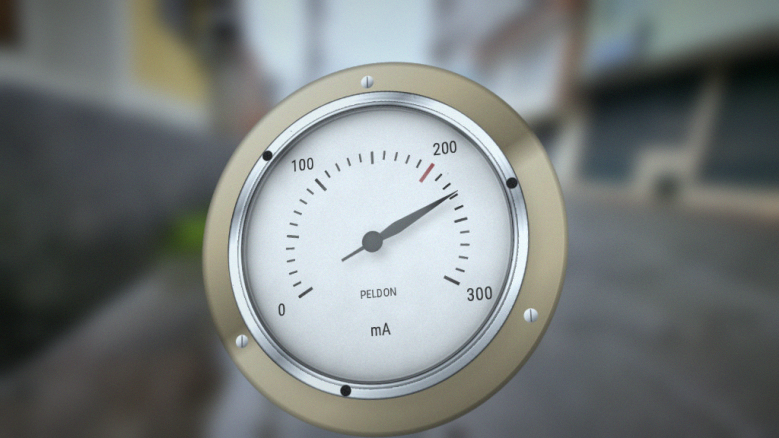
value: 230
